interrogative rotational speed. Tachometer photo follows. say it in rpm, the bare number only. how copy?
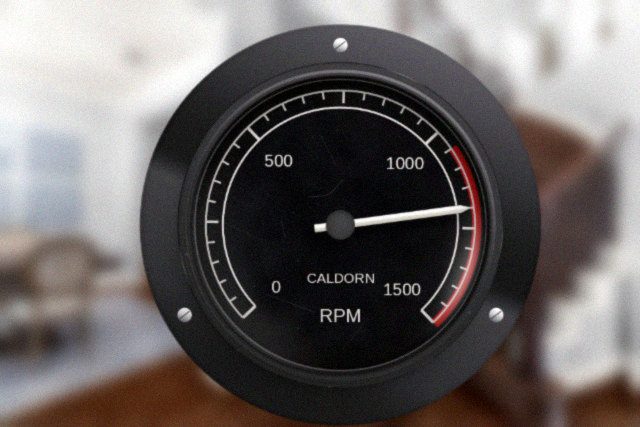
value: 1200
